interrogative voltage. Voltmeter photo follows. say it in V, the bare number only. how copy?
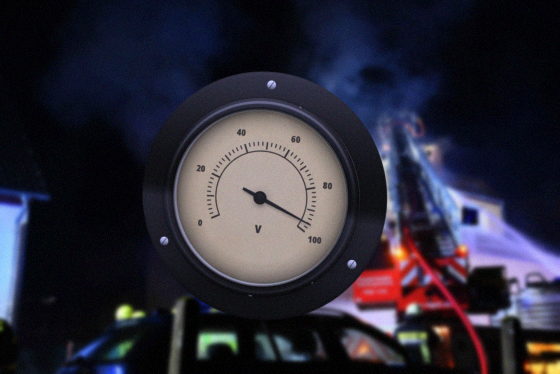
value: 96
